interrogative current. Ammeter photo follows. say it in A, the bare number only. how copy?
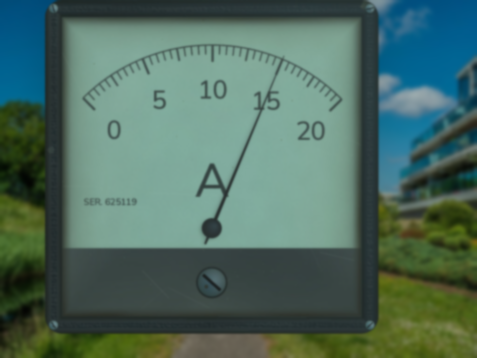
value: 15
